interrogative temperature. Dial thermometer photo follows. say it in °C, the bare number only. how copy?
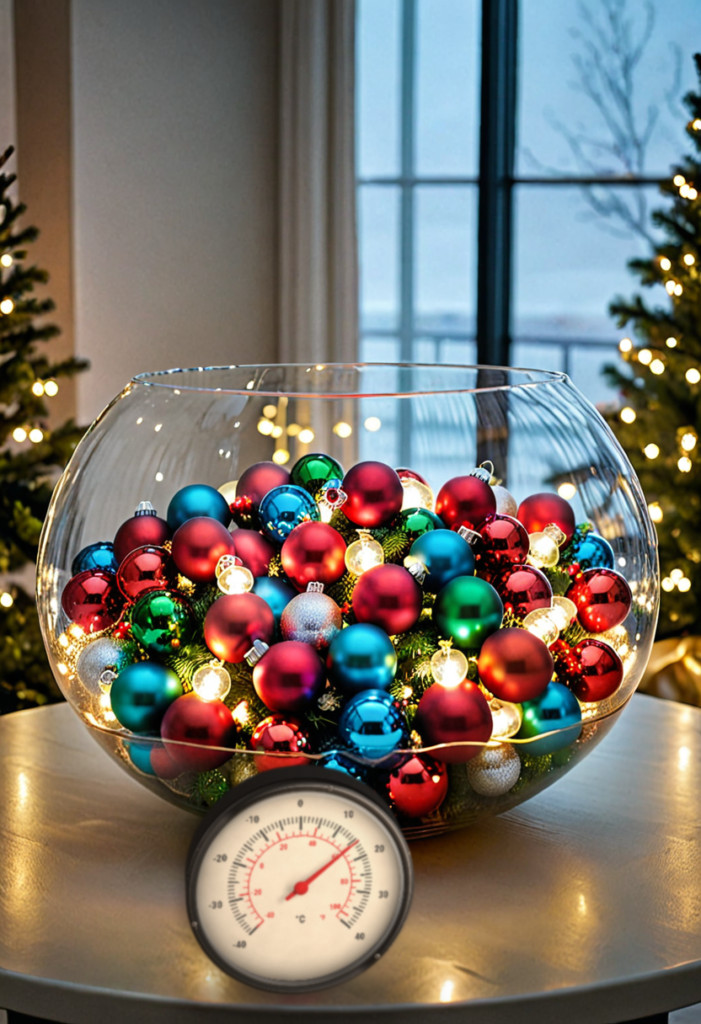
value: 15
